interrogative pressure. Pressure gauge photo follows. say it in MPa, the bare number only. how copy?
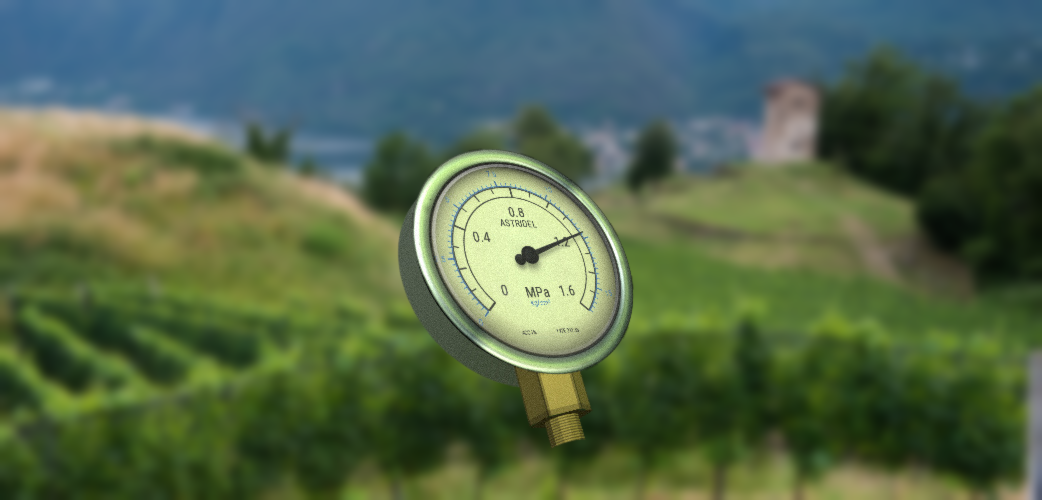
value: 1.2
